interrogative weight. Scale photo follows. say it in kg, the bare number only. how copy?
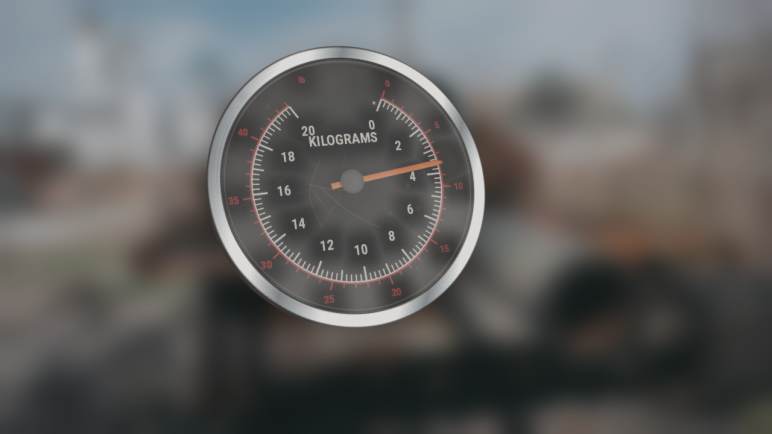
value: 3.6
